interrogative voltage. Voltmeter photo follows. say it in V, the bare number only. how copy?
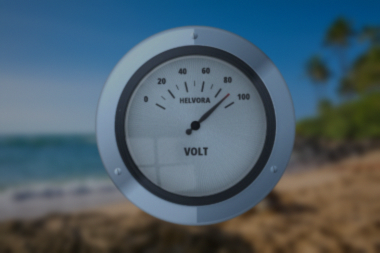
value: 90
